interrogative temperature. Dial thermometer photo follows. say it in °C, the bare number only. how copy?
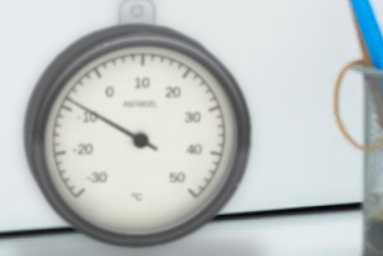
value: -8
